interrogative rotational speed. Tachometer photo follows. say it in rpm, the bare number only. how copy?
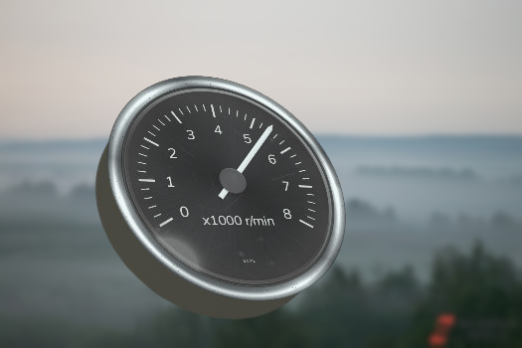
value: 5400
